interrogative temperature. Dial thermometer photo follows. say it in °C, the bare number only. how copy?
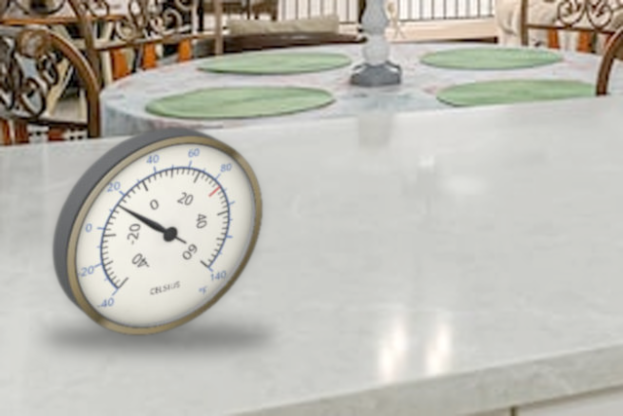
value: -10
